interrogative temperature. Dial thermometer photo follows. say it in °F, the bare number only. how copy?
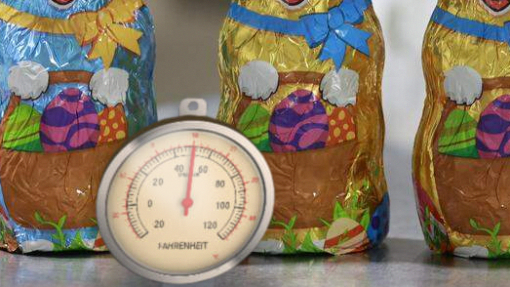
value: 50
